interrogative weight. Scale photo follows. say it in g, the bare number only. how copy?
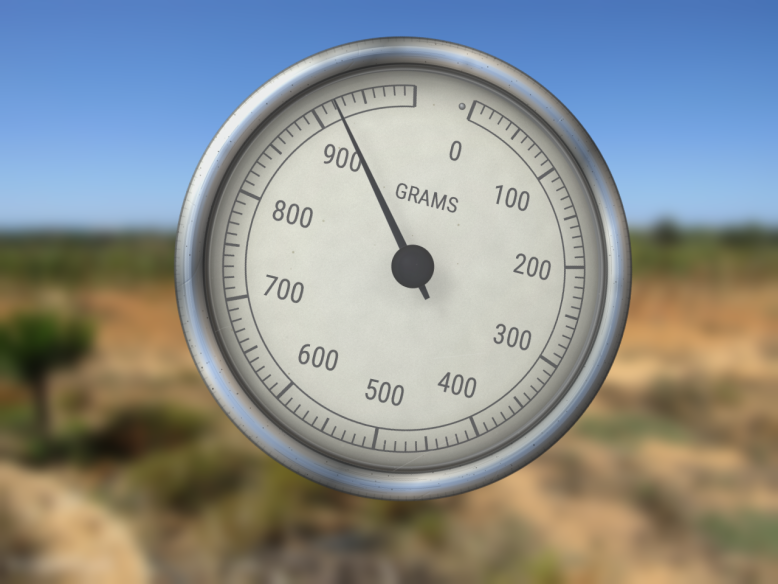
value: 920
